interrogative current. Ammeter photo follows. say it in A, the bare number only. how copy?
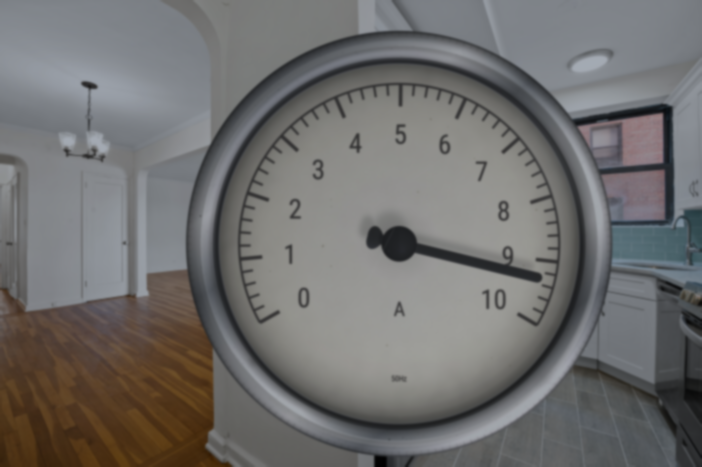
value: 9.3
